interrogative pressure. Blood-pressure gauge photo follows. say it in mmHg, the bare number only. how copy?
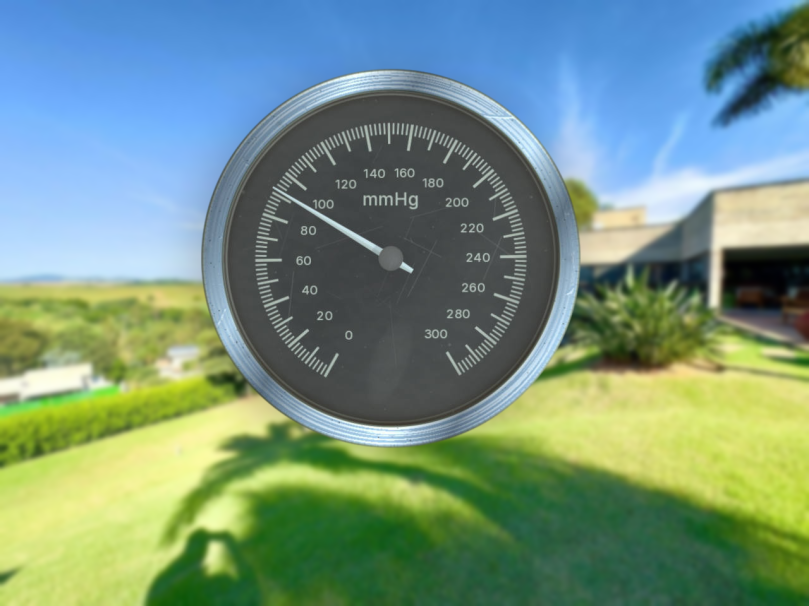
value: 92
